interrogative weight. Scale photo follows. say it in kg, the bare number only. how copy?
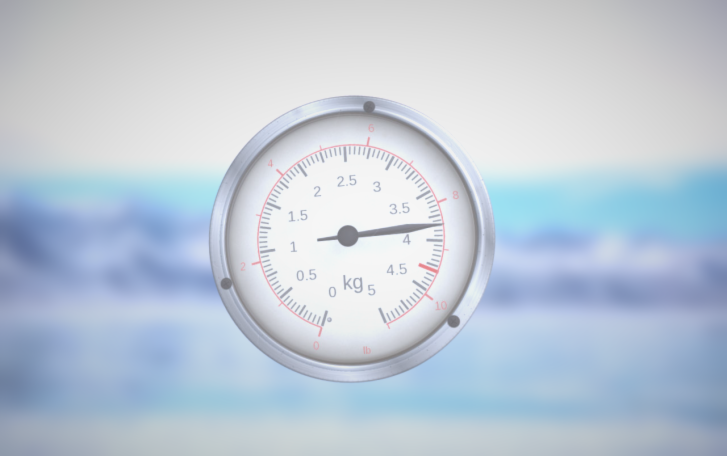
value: 3.85
